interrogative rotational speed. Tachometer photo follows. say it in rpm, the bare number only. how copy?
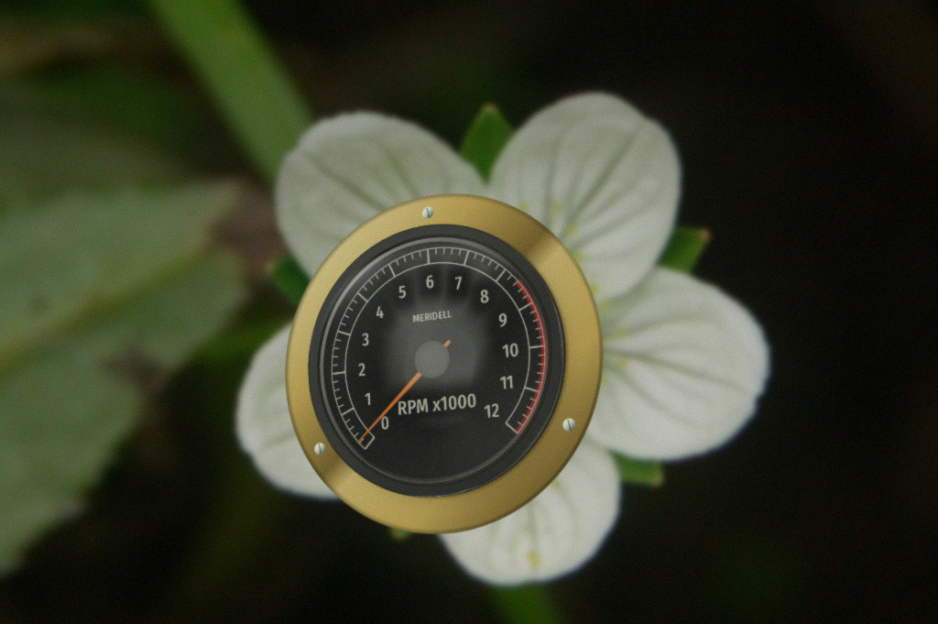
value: 200
